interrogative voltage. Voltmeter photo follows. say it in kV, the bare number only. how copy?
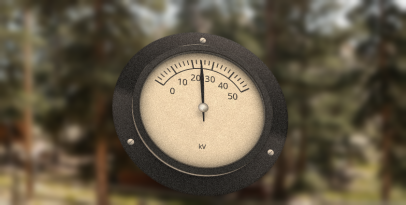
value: 24
